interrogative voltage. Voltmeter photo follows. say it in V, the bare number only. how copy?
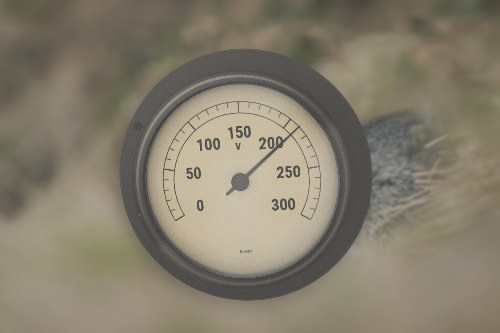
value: 210
